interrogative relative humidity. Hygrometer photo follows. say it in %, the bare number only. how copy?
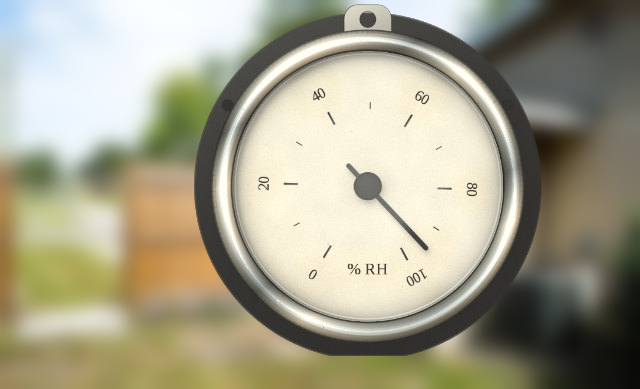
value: 95
